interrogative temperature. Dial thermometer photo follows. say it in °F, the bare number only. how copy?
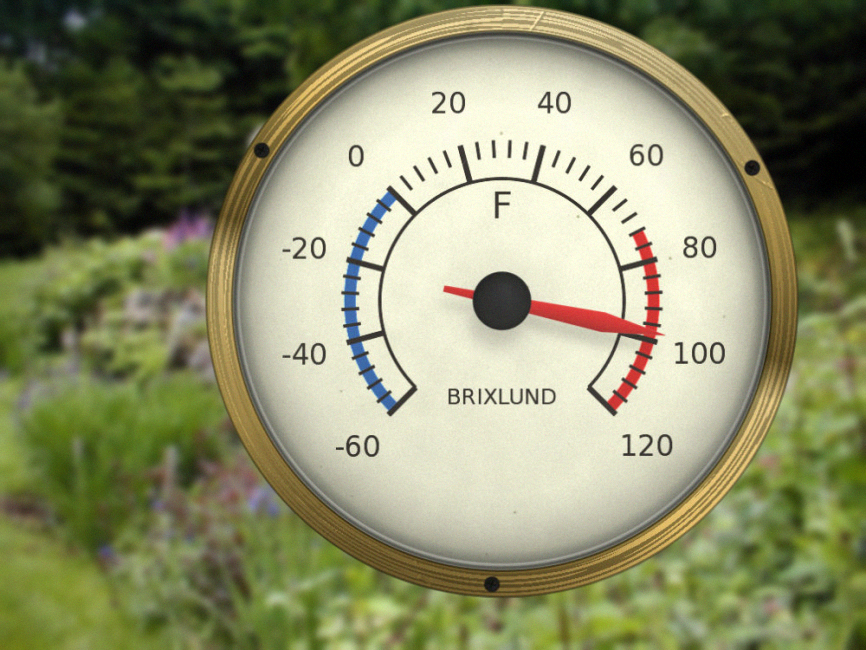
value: 98
